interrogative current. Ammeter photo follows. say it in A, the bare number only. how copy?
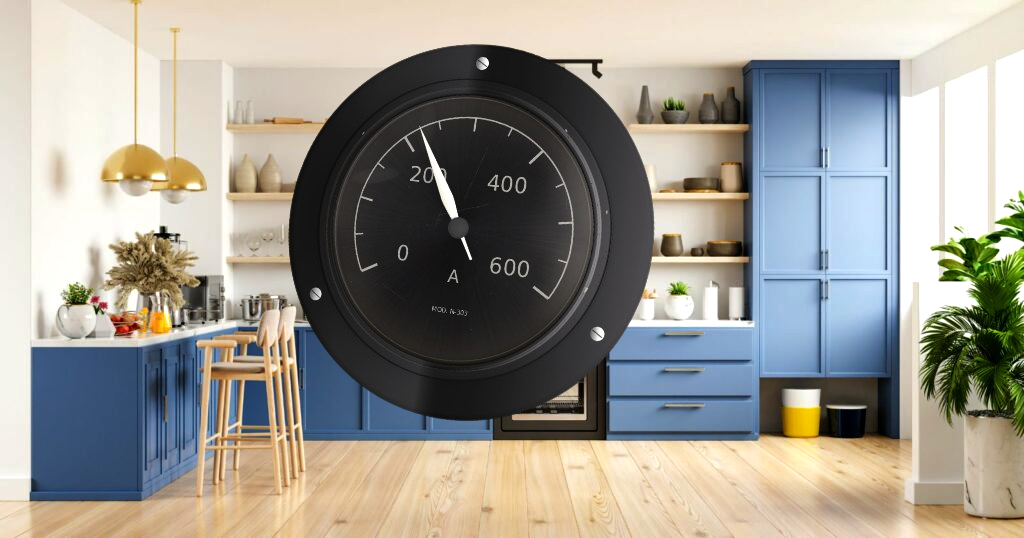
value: 225
